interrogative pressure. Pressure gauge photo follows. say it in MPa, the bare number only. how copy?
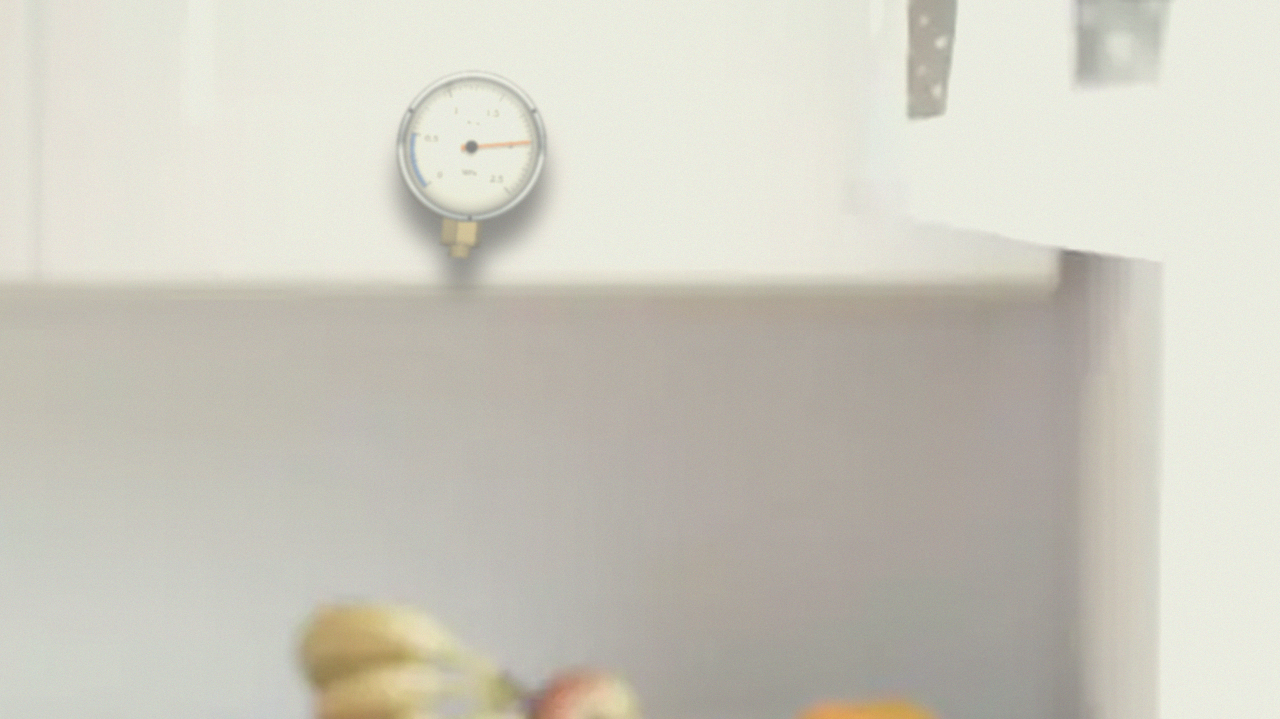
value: 2
